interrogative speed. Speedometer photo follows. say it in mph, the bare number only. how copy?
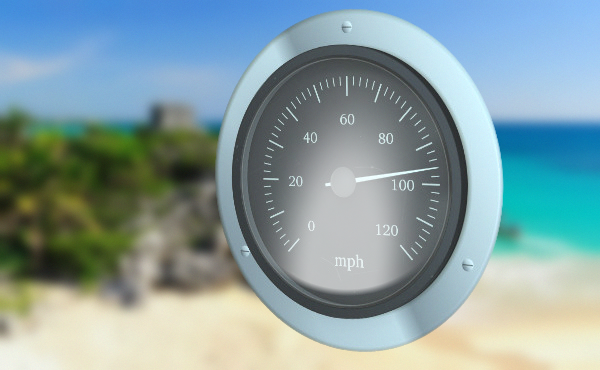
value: 96
